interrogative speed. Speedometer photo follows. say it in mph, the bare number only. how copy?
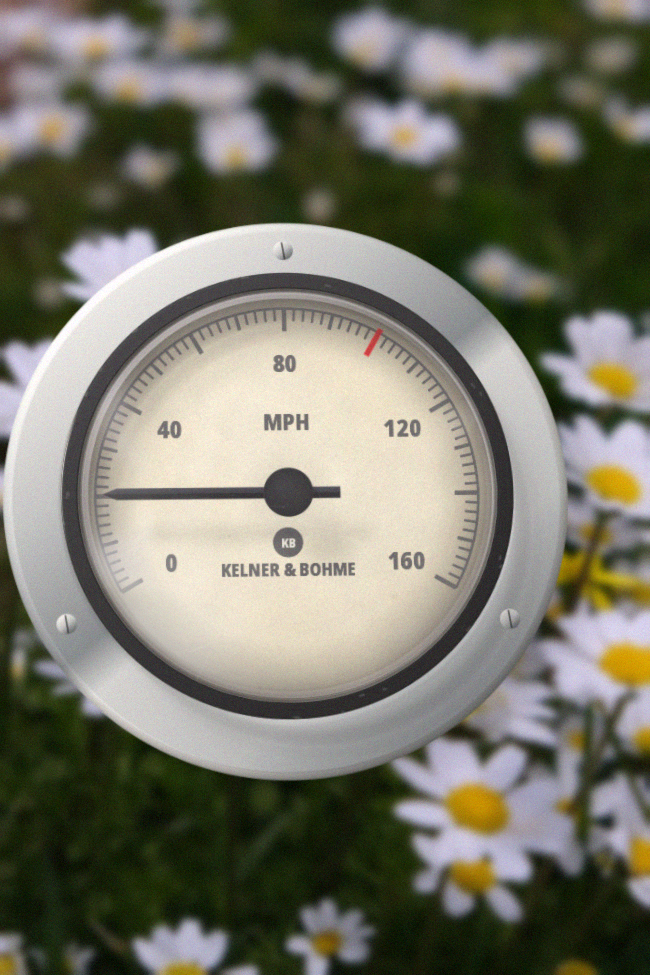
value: 20
